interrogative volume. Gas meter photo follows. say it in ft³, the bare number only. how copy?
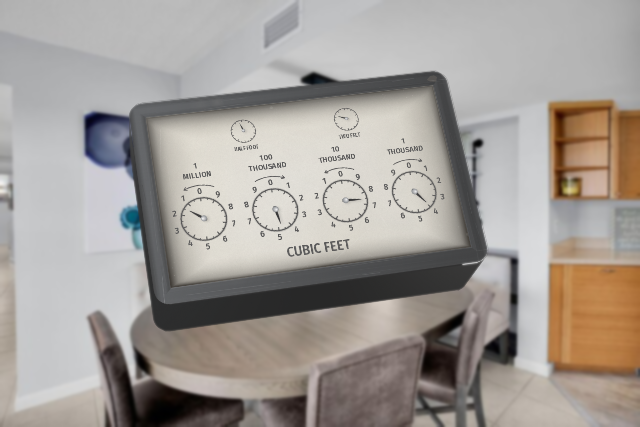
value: 147400
